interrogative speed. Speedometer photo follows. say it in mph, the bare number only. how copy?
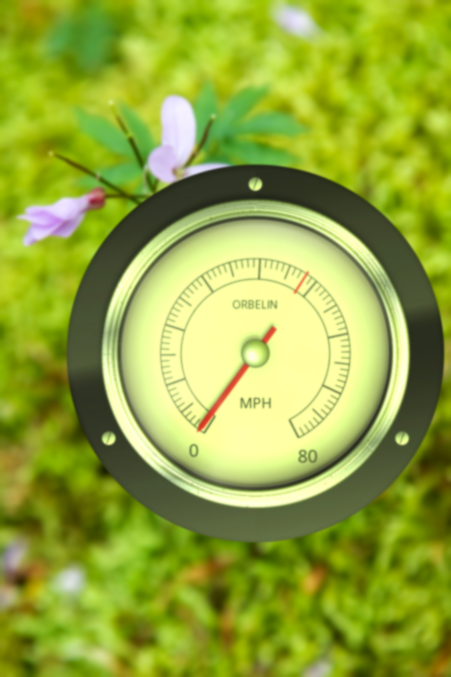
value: 1
